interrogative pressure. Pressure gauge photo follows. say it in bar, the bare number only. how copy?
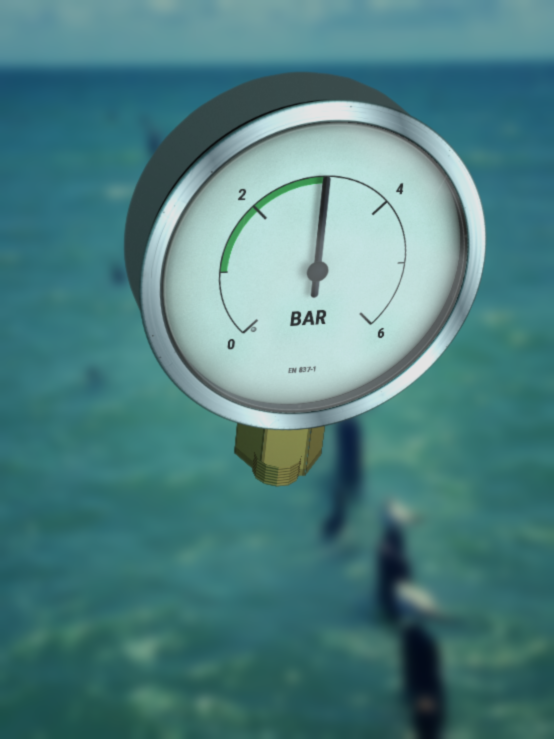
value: 3
